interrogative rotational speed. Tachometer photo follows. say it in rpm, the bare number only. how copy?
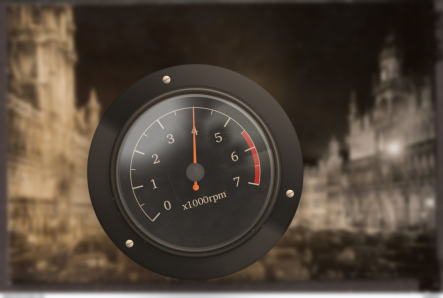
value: 4000
